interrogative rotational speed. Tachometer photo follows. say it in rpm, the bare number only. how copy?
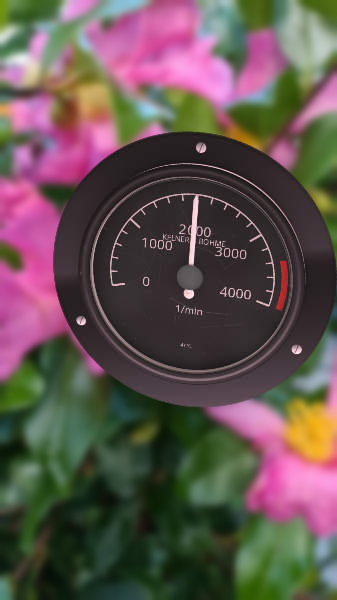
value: 2000
